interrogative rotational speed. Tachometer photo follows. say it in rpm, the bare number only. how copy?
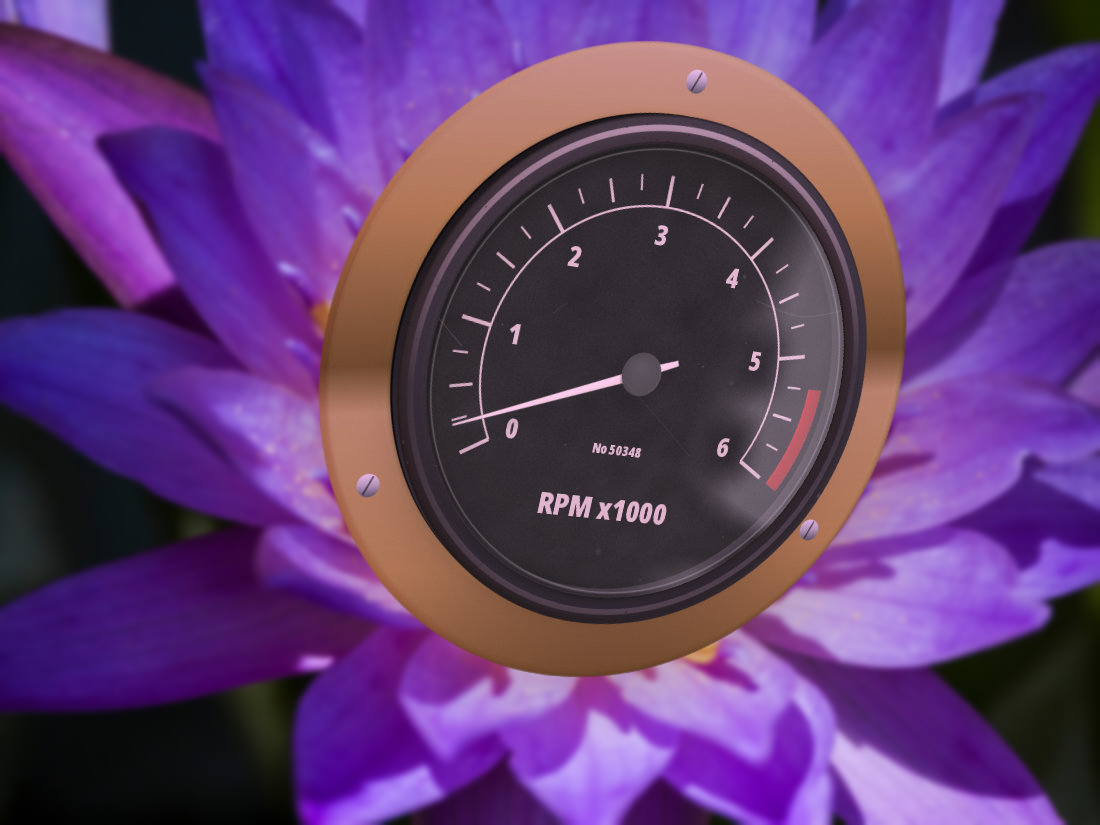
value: 250
